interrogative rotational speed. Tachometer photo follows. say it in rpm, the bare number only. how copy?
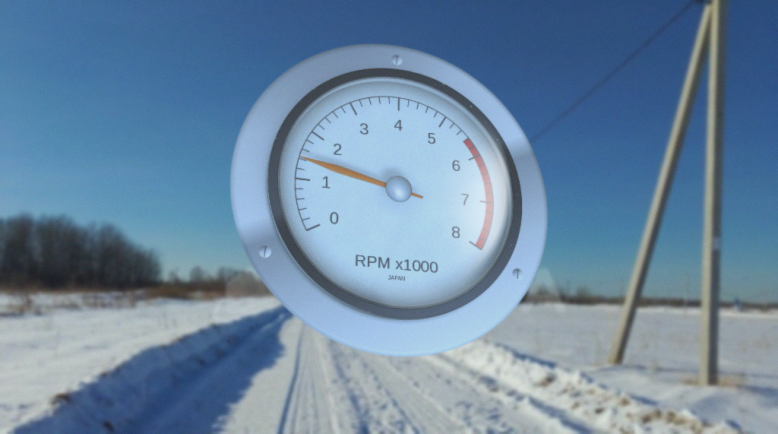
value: 1400
